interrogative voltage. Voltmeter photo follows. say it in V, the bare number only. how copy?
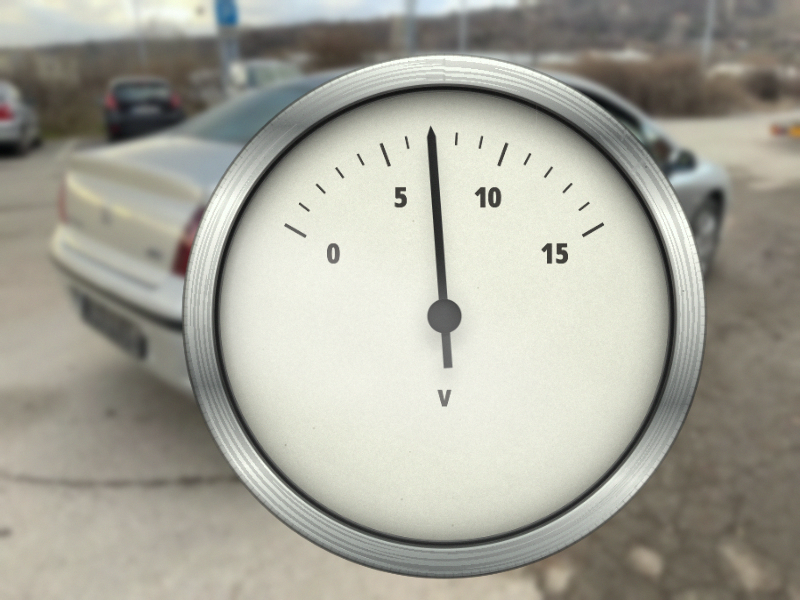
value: 7
